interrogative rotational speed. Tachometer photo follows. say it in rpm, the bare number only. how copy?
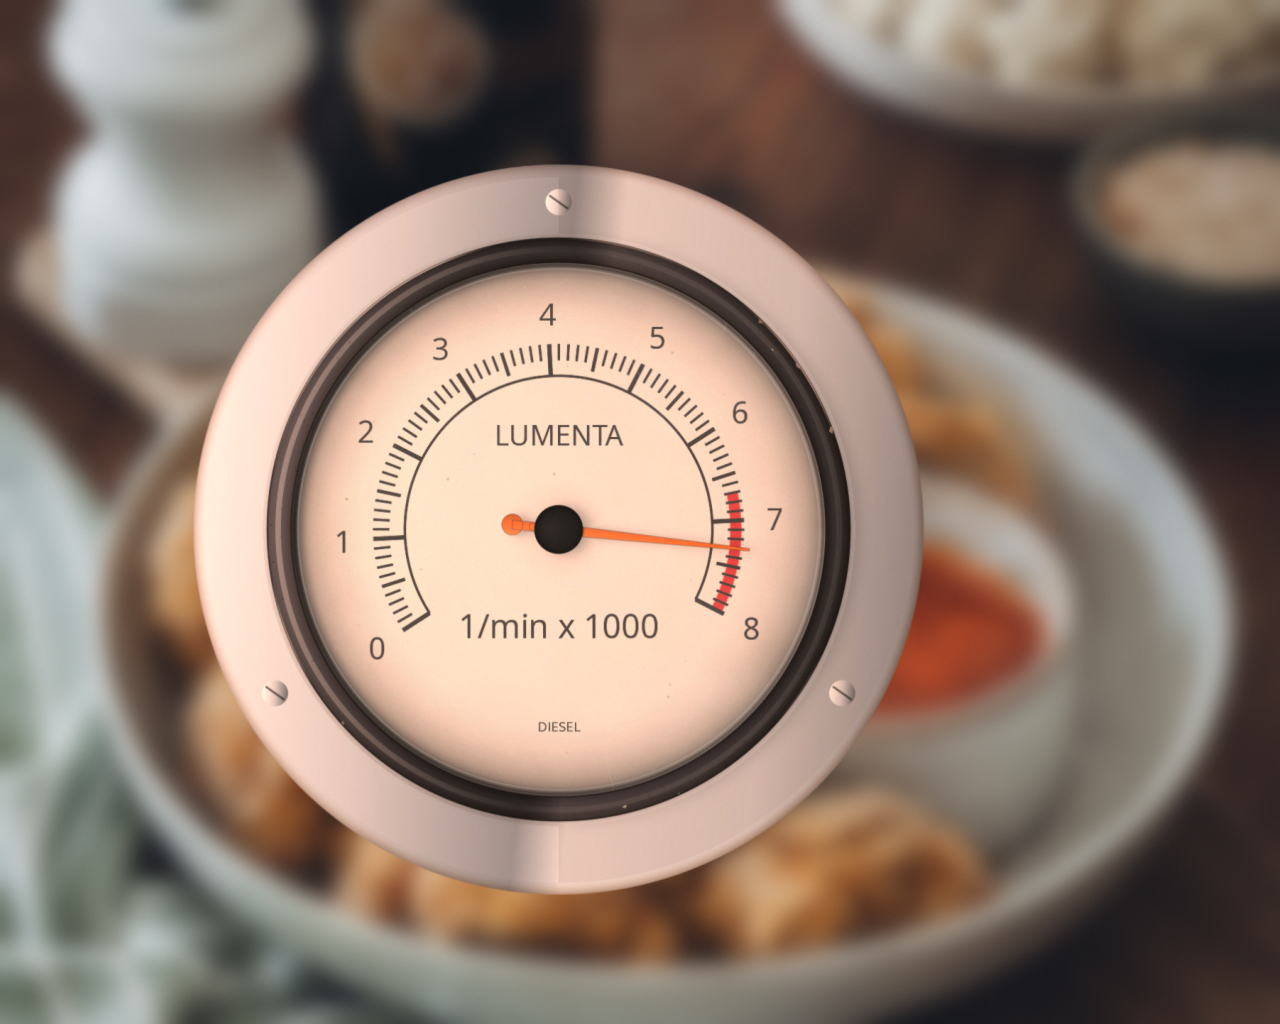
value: 7300
